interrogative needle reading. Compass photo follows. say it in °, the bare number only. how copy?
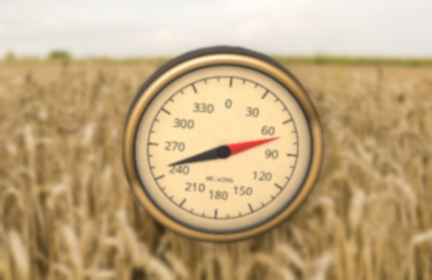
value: 70
